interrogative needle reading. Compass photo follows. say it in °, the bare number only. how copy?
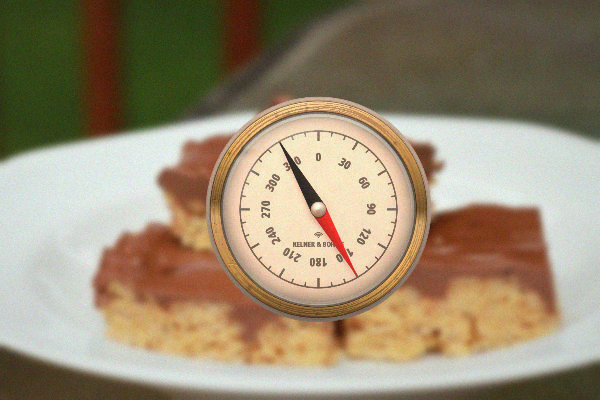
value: 150
